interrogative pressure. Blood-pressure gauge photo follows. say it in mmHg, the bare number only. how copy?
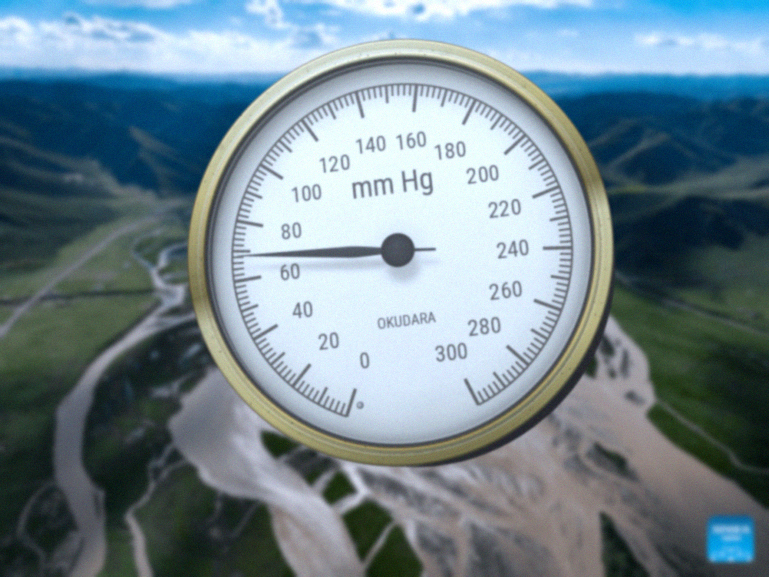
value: 68
